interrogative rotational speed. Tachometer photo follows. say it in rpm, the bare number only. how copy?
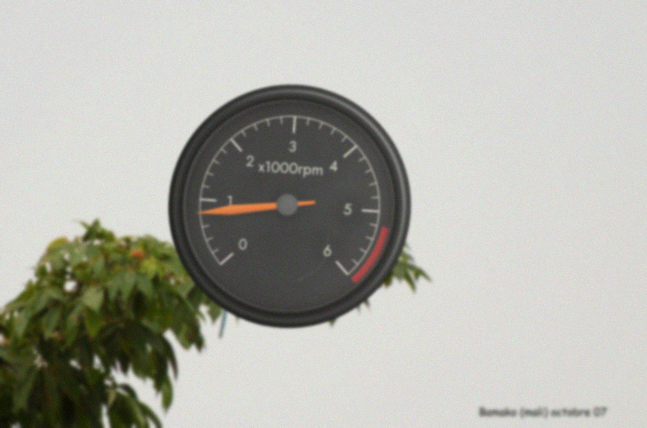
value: 800
